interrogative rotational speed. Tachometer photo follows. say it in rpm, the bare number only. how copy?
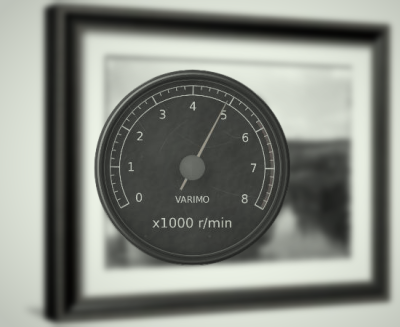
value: 4900
